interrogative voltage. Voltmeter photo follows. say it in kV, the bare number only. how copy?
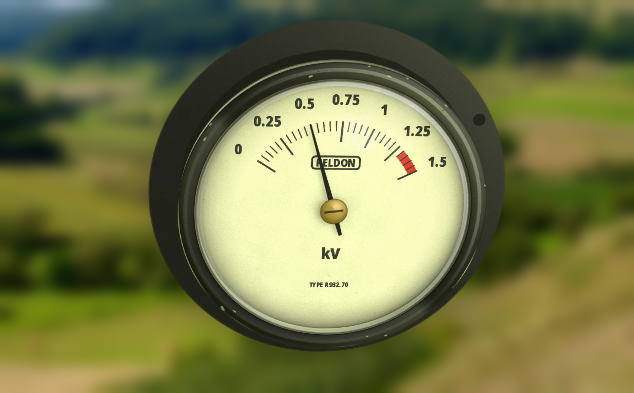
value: 0.5
